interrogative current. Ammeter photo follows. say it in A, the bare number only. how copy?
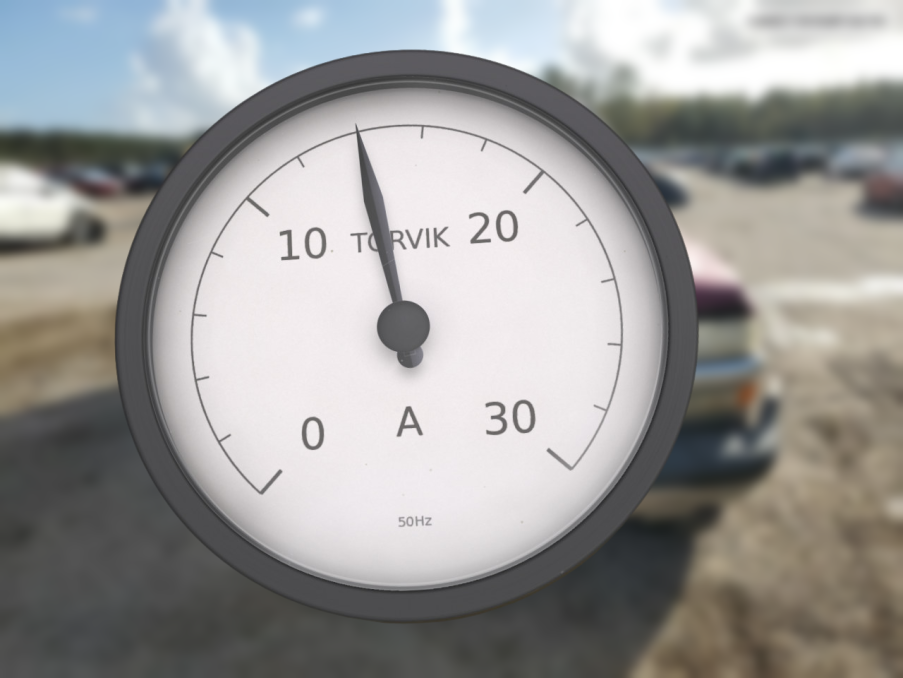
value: 14
